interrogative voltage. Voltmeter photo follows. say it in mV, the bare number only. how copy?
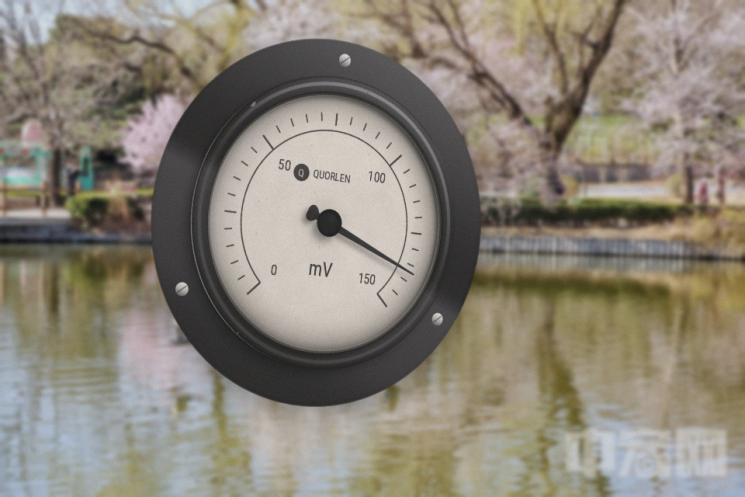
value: 137.5
